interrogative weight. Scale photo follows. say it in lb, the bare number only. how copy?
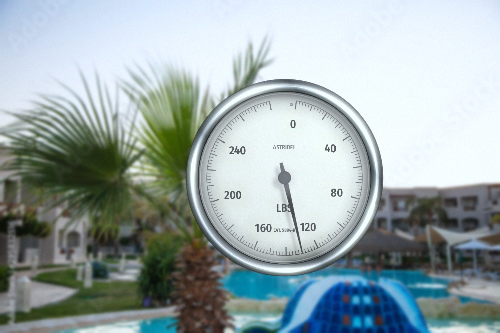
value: 130
